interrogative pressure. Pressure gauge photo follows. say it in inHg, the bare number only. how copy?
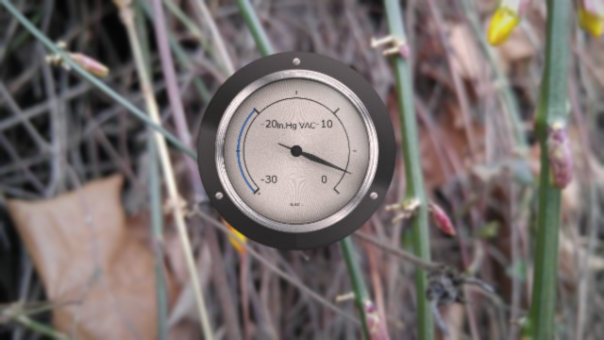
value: -2.5
